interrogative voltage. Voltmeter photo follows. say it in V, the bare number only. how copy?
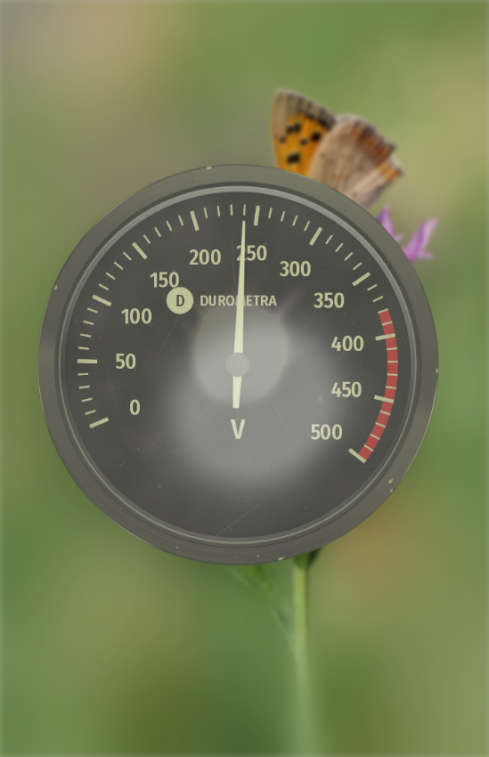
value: 240
